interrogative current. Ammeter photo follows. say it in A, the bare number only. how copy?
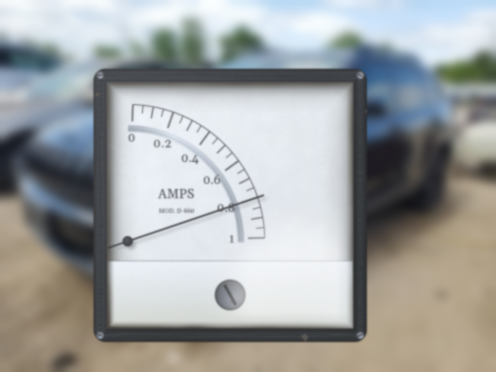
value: 0.8
